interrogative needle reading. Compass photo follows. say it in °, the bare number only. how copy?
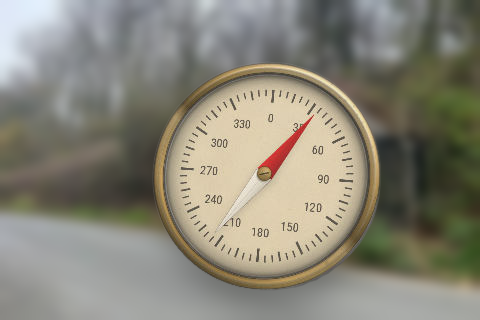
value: 35
